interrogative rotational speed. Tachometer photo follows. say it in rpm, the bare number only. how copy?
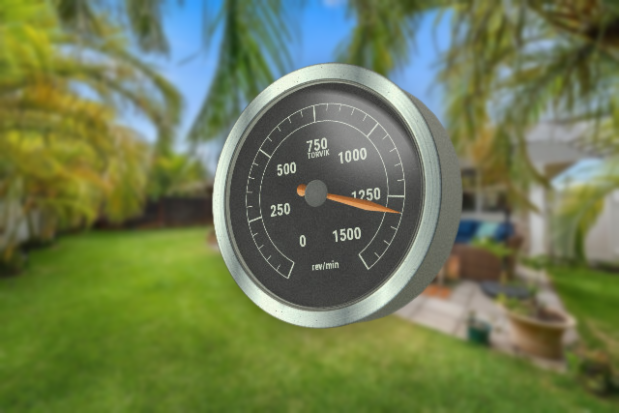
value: 1300
